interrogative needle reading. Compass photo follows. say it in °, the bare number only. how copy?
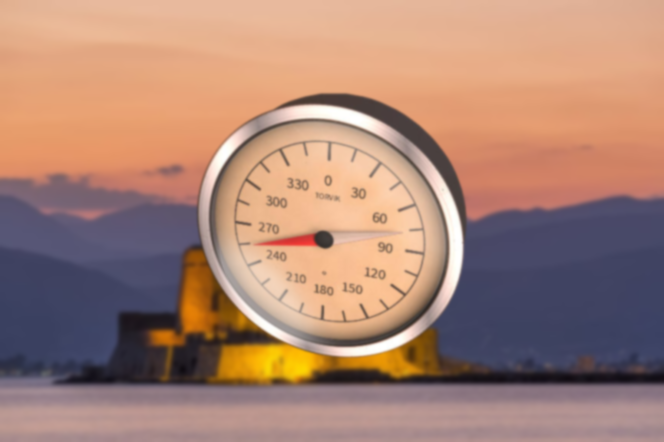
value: 255
